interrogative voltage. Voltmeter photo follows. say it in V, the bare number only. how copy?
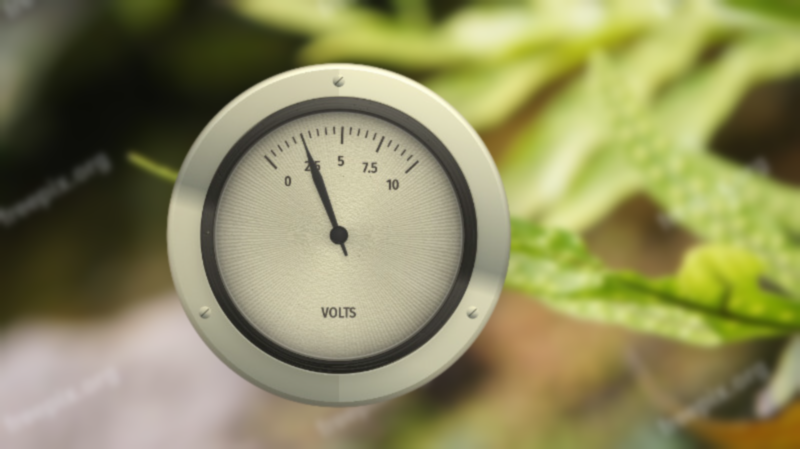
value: 2.5
